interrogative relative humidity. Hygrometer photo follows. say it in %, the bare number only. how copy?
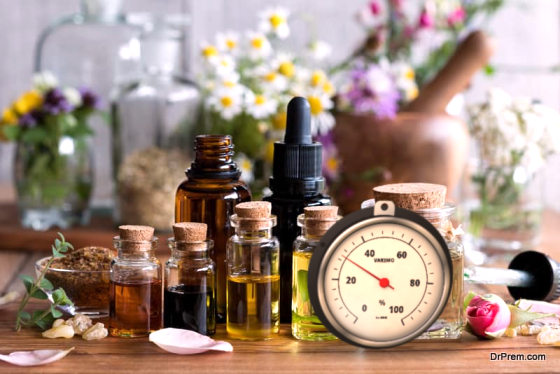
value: 30
